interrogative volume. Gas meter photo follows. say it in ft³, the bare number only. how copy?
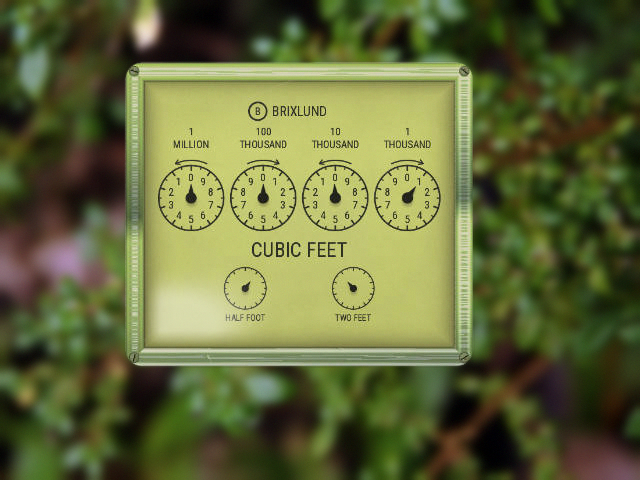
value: 100
